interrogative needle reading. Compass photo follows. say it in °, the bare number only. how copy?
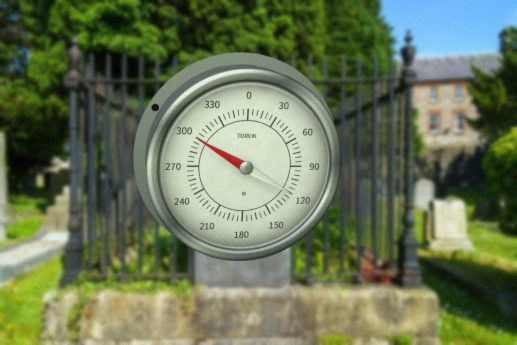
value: 300
